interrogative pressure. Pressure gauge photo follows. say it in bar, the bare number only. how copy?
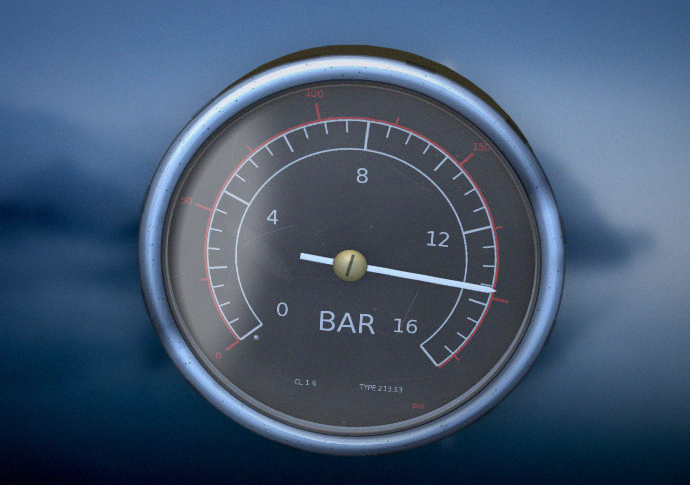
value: 13.5
